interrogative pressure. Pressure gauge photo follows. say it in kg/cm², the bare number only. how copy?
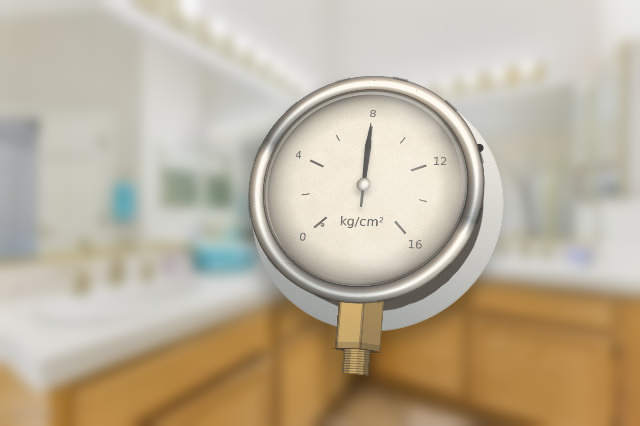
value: 8
